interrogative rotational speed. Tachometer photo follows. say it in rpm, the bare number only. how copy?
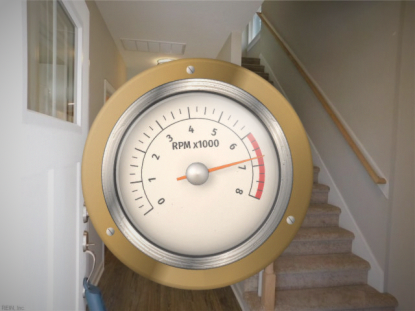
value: 6750
